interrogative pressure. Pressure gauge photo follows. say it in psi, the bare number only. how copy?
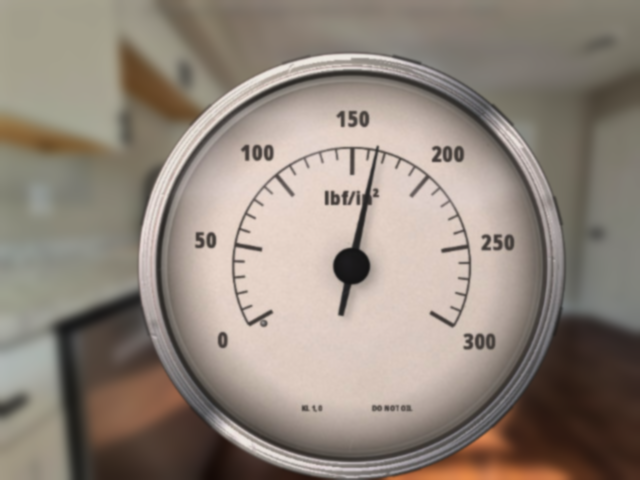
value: 165
